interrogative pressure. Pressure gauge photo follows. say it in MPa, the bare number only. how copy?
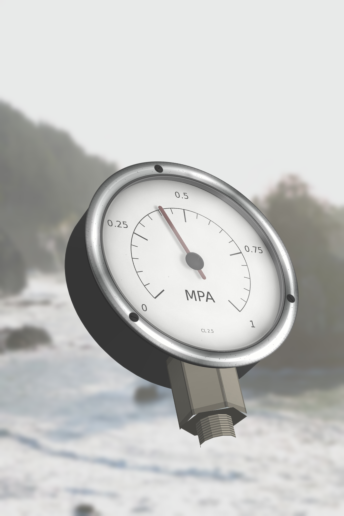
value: 0.4
